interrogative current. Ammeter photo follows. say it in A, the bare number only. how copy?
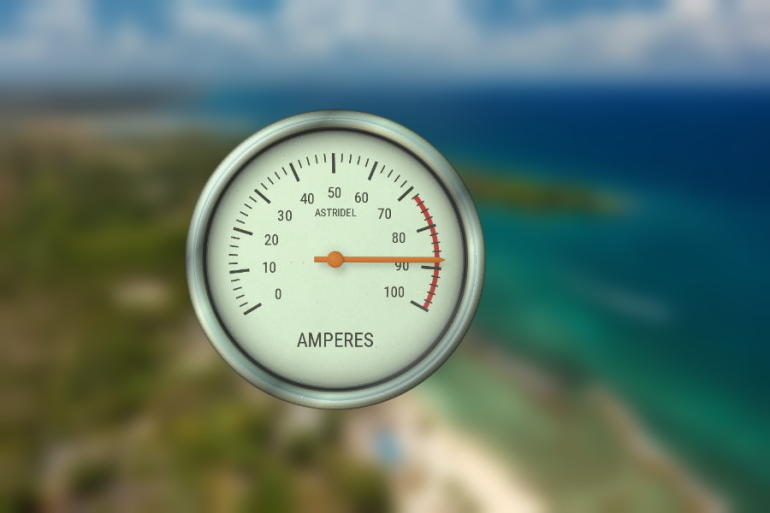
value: 88
